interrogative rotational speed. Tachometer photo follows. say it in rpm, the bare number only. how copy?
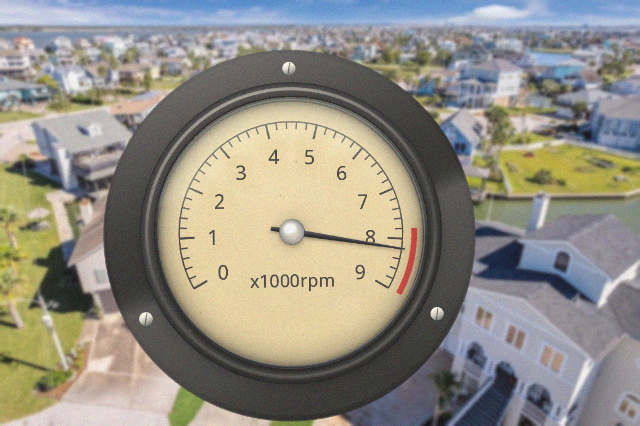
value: 8200
